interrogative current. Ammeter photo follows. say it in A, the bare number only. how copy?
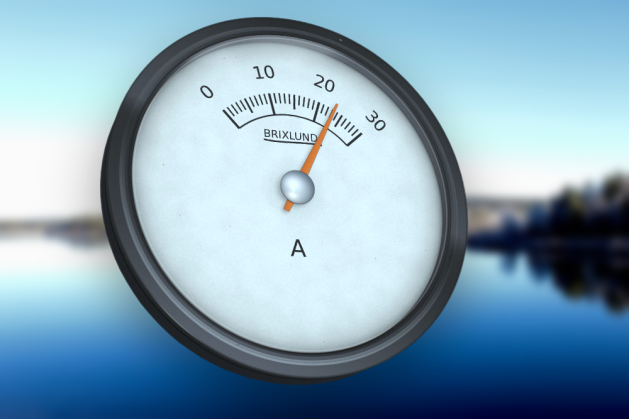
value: 23
